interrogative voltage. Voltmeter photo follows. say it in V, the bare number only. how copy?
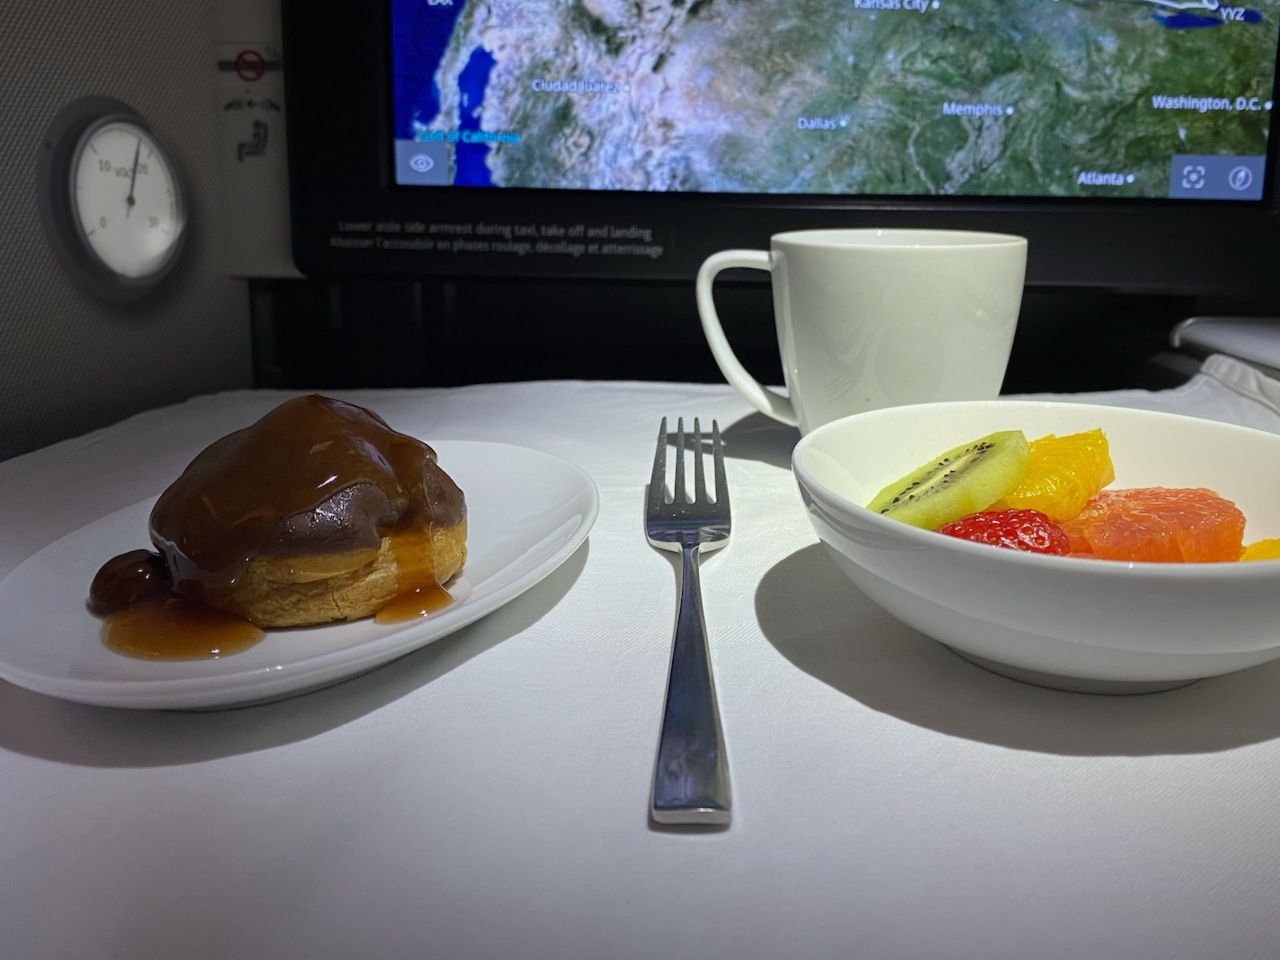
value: 17.5
